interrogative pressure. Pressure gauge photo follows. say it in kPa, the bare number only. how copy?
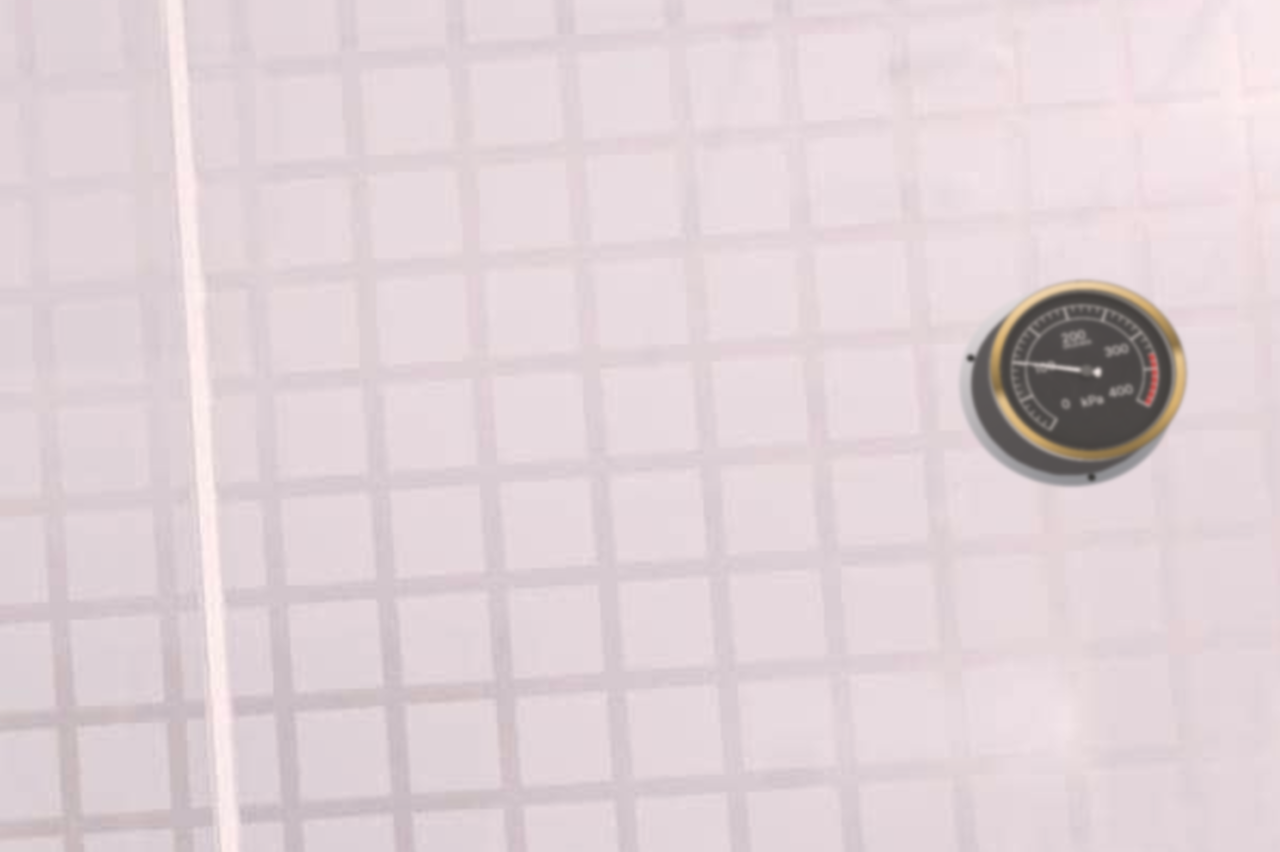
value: 100
